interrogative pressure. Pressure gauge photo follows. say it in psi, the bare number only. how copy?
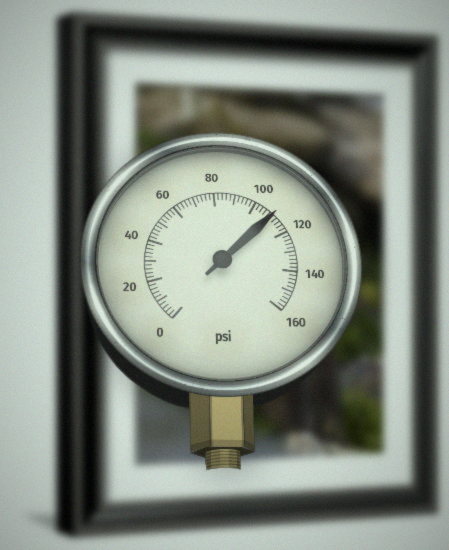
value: 110
